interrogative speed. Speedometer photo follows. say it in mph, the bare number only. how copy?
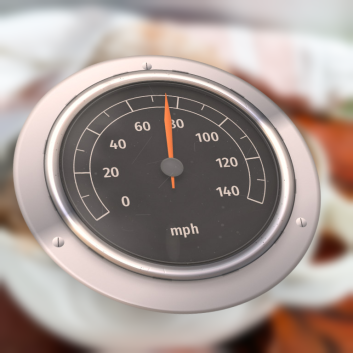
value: 75
